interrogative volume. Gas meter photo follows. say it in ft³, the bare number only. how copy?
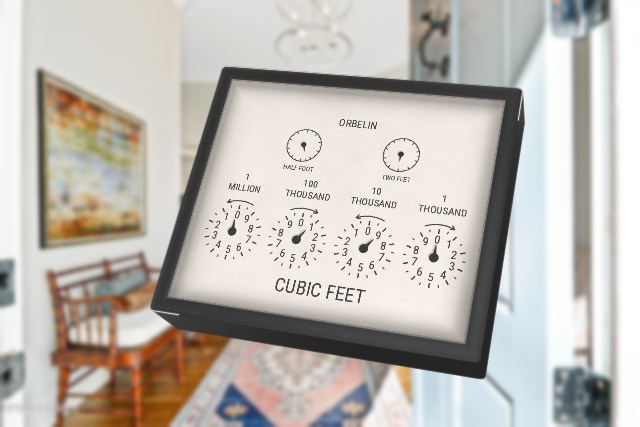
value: 9000
